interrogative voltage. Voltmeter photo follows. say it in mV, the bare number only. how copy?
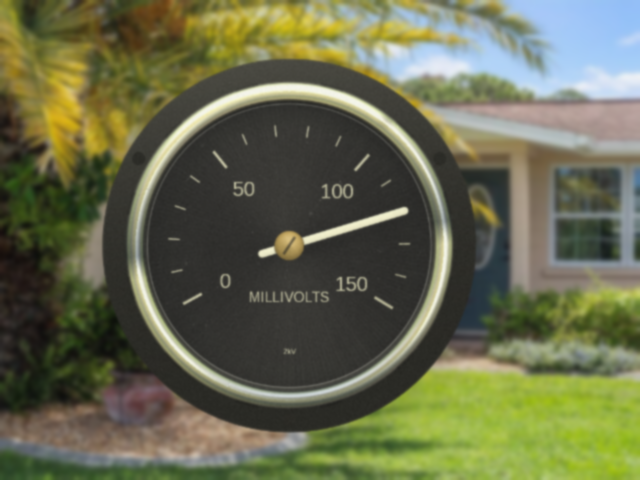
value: 120
